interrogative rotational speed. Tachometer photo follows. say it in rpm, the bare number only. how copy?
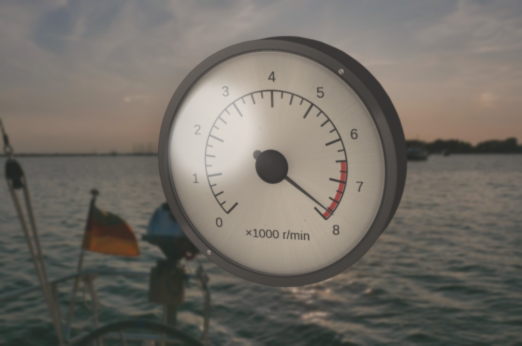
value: 7750
